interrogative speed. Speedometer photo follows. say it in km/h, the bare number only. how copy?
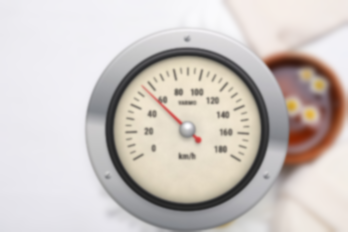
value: 55
